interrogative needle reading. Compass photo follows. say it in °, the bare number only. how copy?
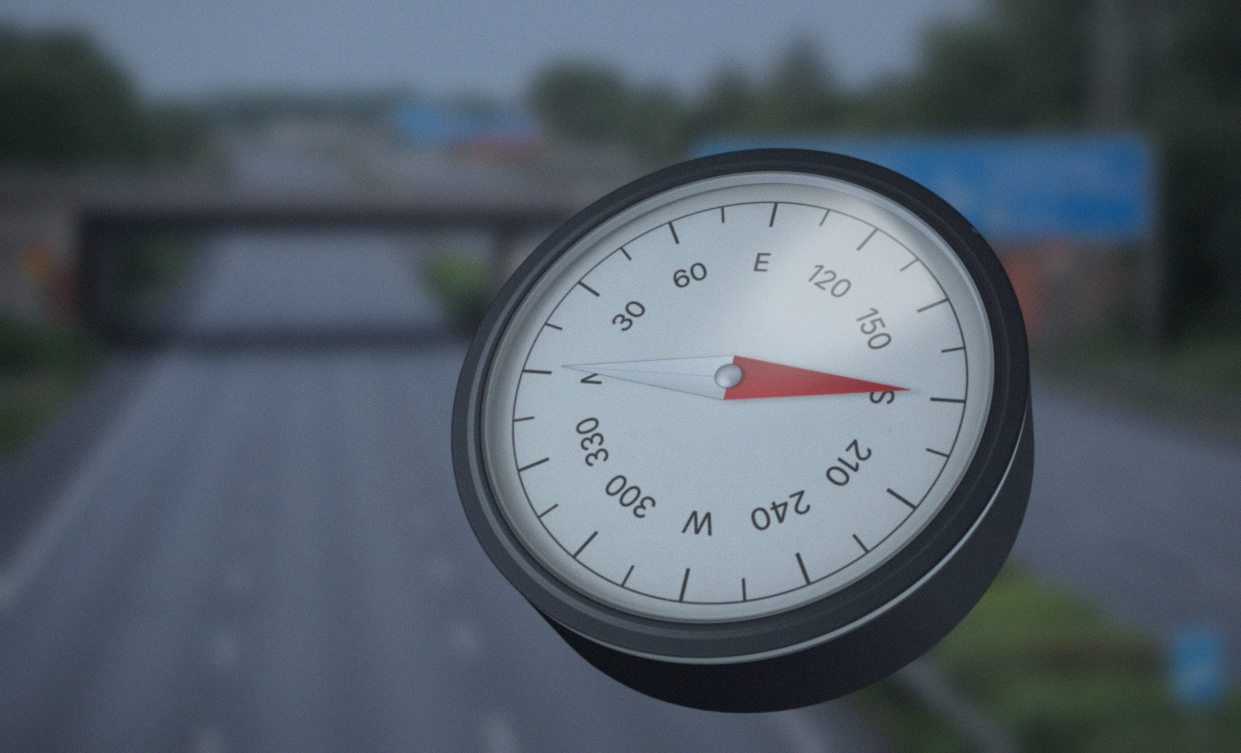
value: 180
